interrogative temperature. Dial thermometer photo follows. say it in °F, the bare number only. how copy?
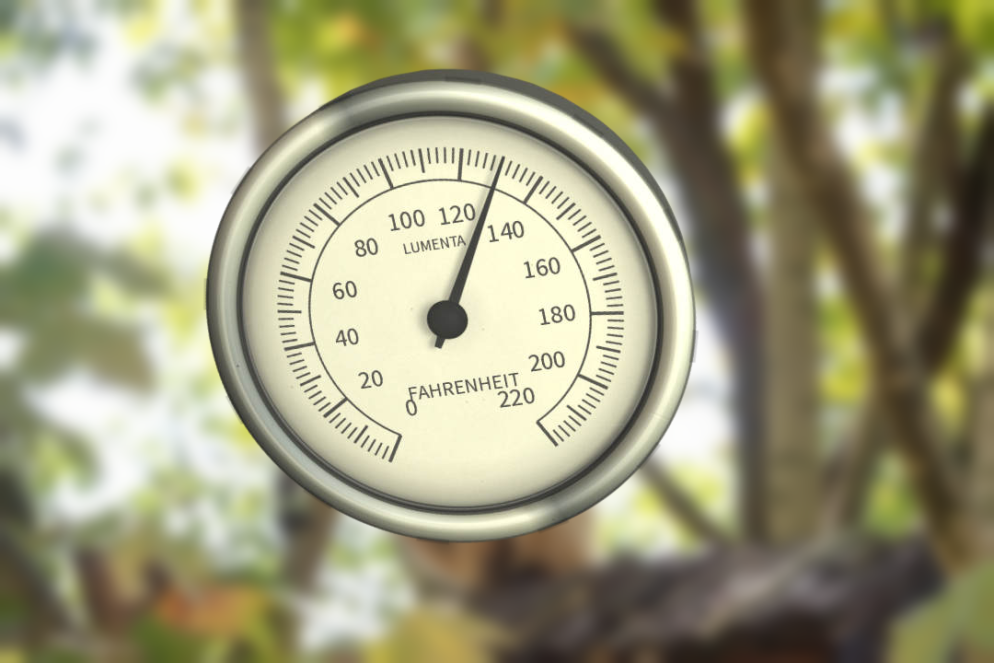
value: 130
